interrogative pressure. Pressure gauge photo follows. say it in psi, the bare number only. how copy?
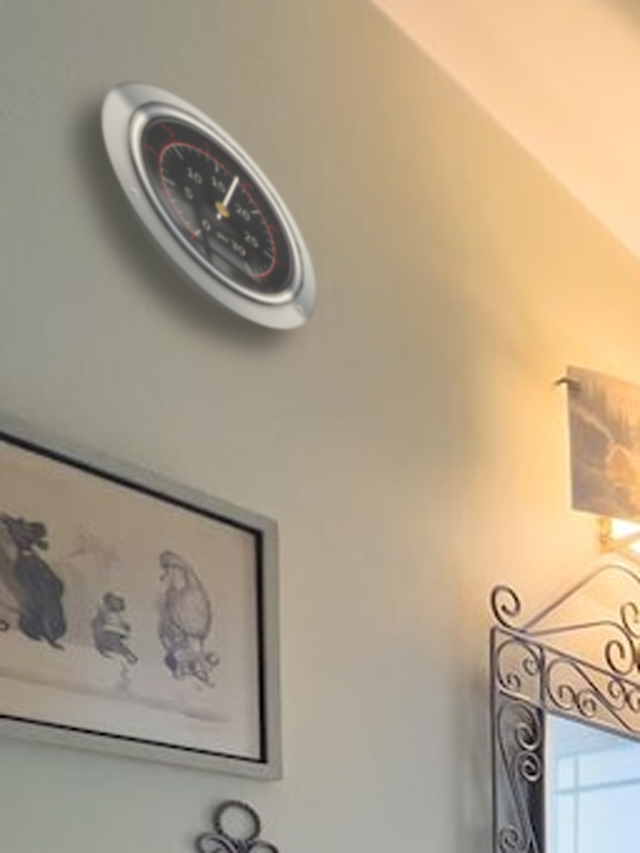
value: 17
